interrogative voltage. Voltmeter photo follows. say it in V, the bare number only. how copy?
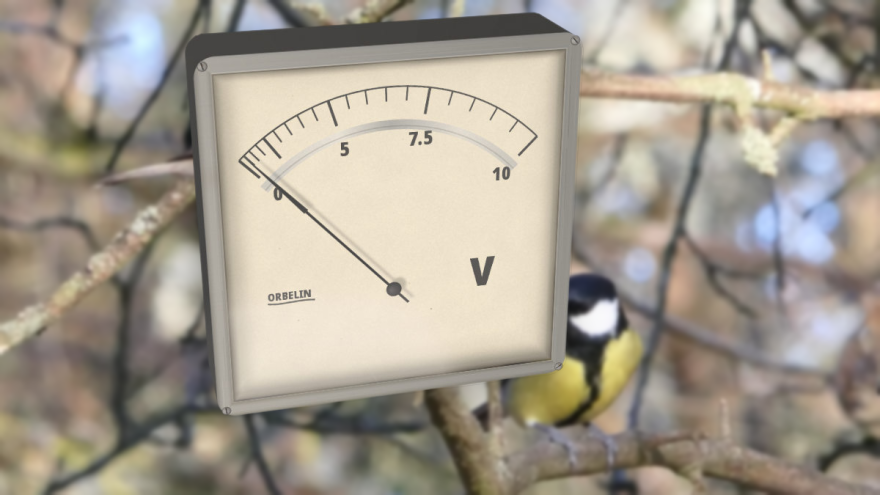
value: 1
